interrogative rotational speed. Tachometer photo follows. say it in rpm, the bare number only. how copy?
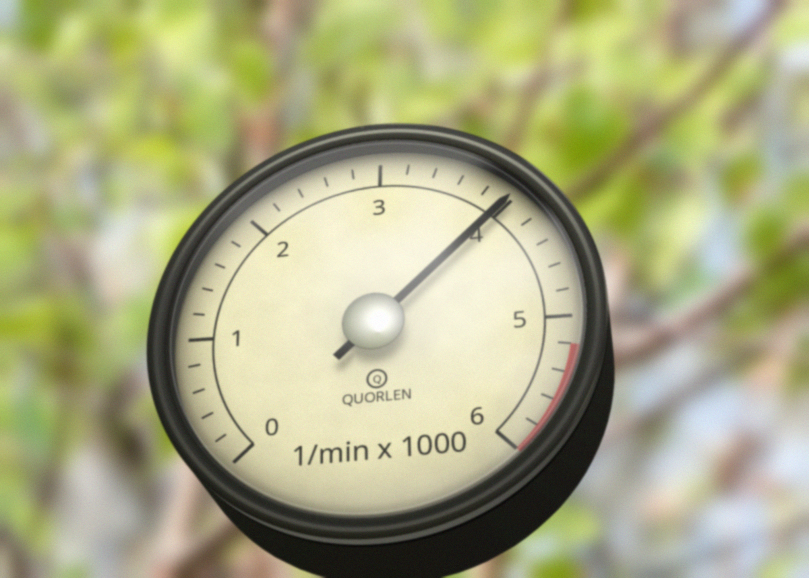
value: 4000
